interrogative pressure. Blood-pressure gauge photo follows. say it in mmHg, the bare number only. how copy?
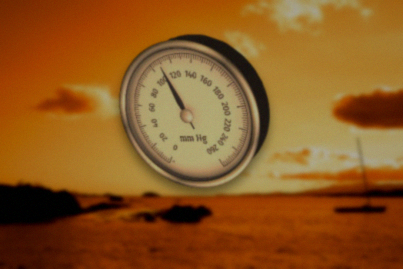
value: 110
